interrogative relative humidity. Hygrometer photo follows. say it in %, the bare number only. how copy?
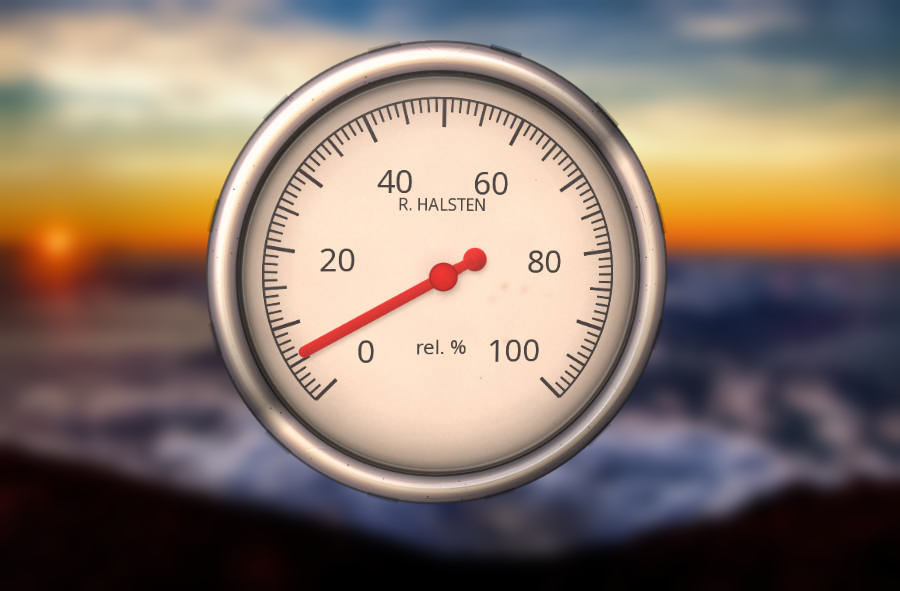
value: 6
